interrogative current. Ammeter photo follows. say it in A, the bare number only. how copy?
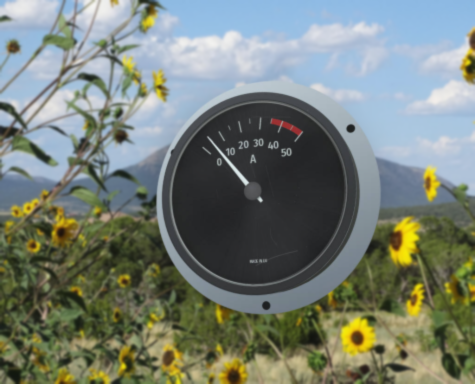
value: 5
